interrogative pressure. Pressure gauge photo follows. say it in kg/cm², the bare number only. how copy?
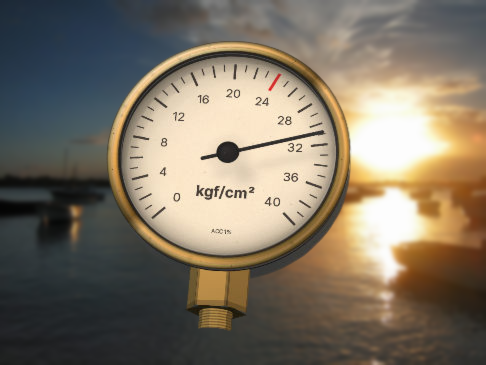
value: 31
